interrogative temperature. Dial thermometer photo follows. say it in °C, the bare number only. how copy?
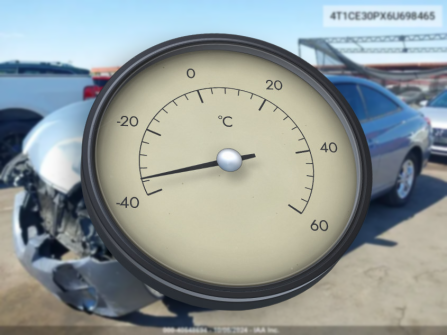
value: -36
